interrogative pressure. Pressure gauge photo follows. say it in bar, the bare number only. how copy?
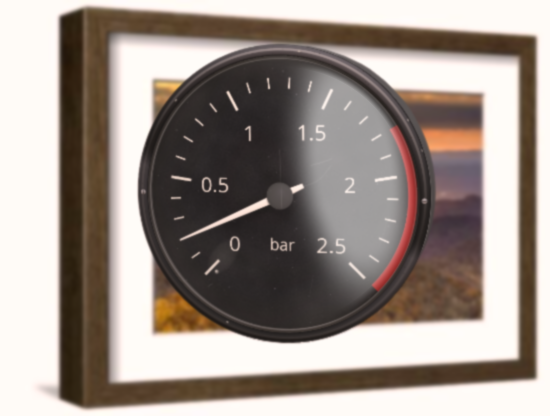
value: 0.2
